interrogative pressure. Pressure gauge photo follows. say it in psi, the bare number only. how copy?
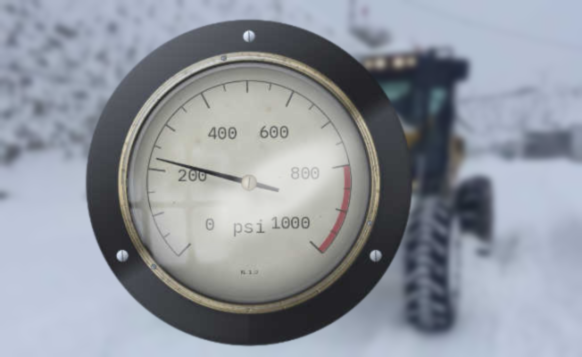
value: 225
